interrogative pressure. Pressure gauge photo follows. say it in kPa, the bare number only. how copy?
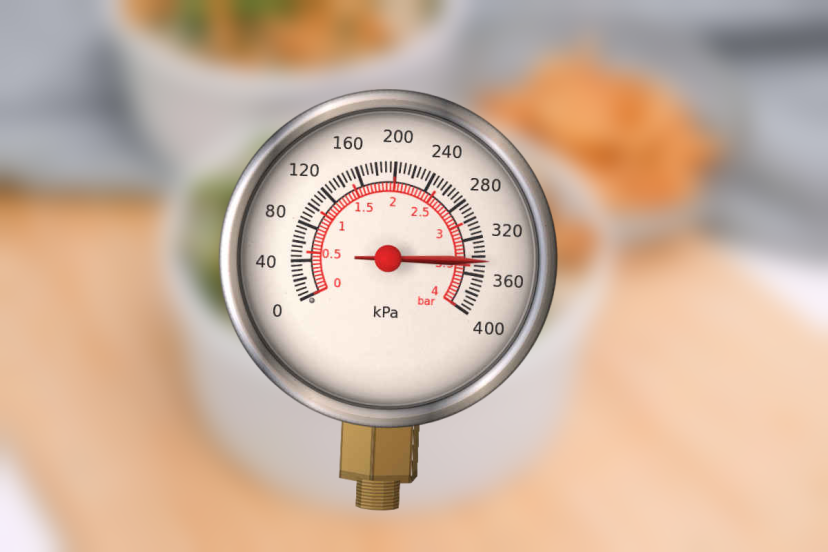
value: 345
